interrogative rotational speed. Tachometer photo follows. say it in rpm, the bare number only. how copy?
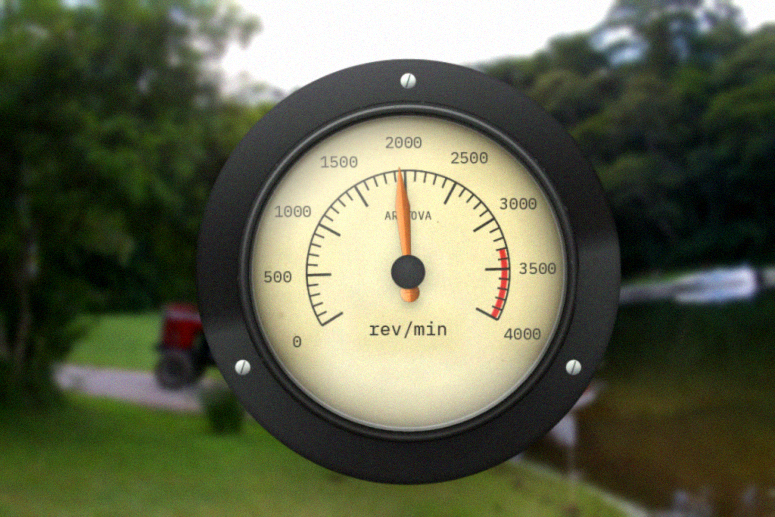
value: 1950
